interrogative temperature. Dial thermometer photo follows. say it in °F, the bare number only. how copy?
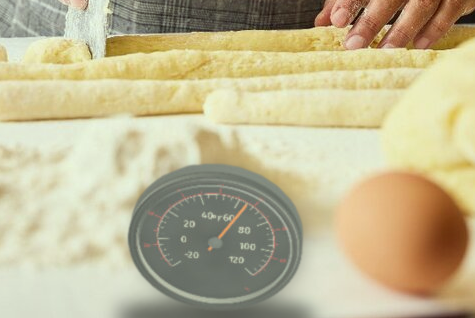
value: 64
